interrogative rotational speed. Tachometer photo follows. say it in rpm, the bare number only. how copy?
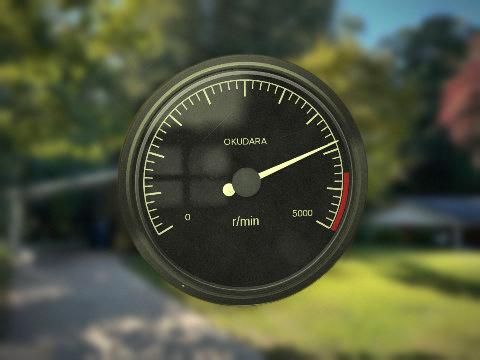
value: 3900
